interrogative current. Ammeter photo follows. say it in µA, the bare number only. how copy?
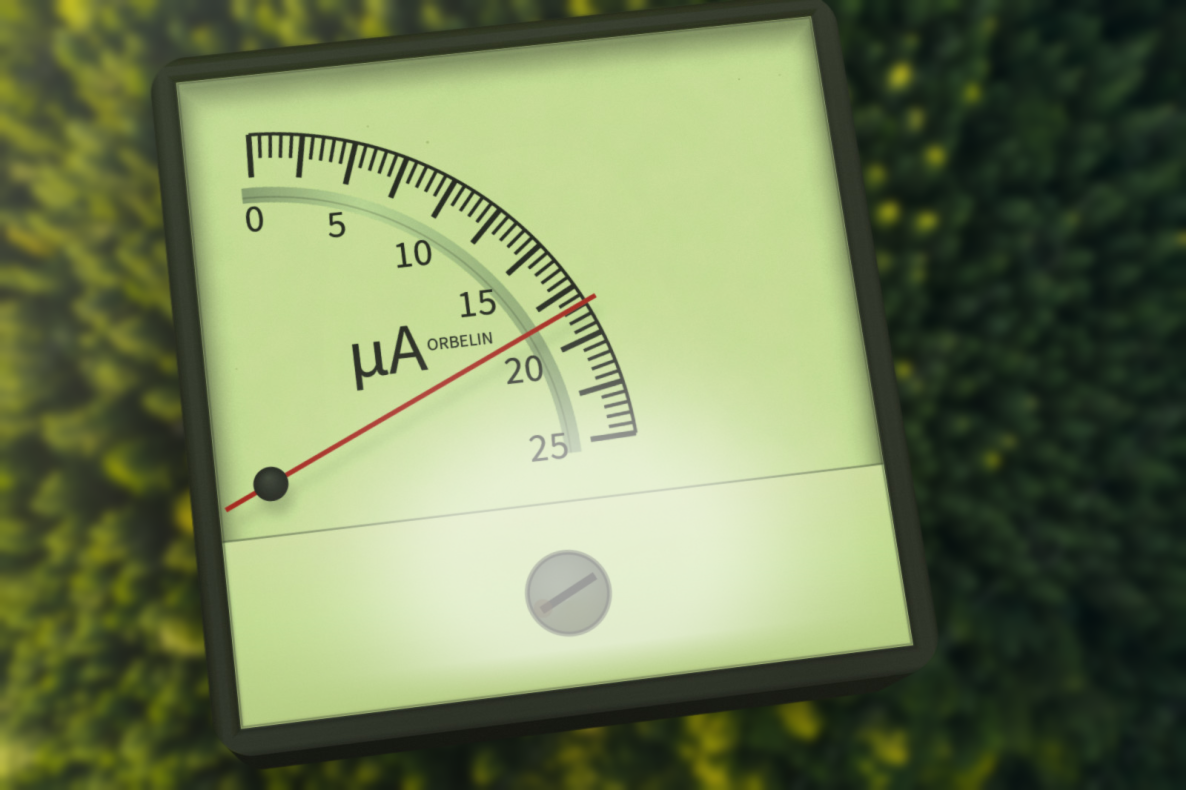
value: 18.5
